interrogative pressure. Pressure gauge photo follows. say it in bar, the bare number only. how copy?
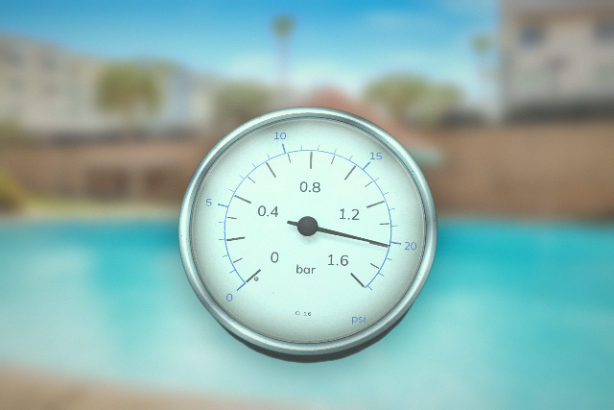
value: 1.4
